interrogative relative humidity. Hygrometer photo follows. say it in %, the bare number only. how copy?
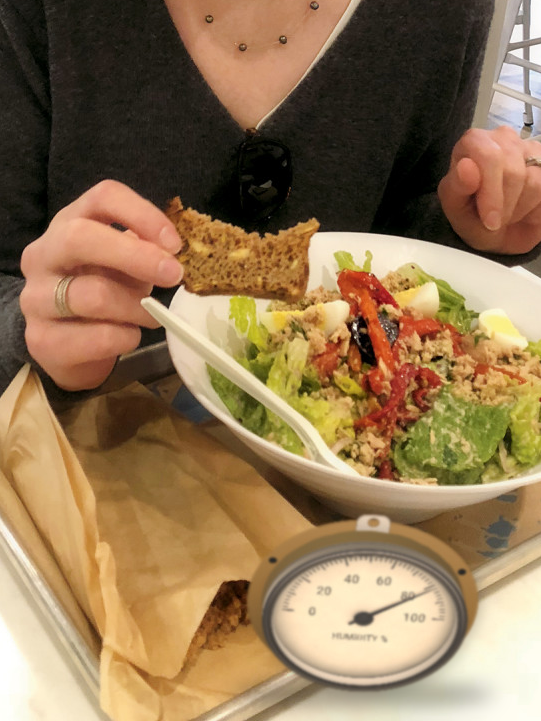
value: 80
